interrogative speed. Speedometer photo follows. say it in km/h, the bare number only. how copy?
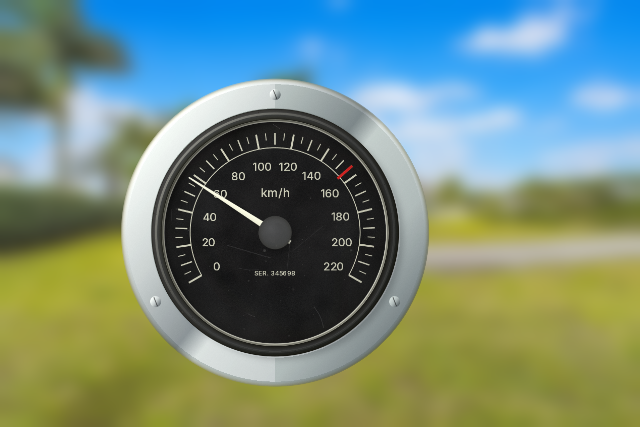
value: 57.5
